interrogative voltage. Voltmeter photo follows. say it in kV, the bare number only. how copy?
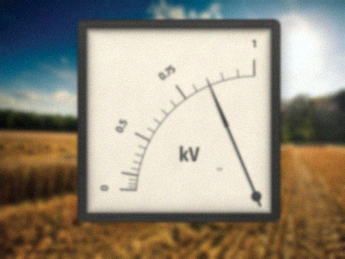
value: 0.85
